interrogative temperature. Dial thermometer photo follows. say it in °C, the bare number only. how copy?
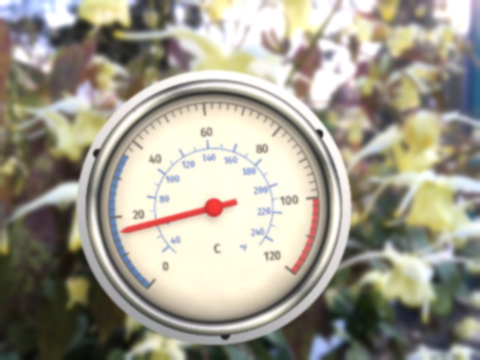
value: 16
